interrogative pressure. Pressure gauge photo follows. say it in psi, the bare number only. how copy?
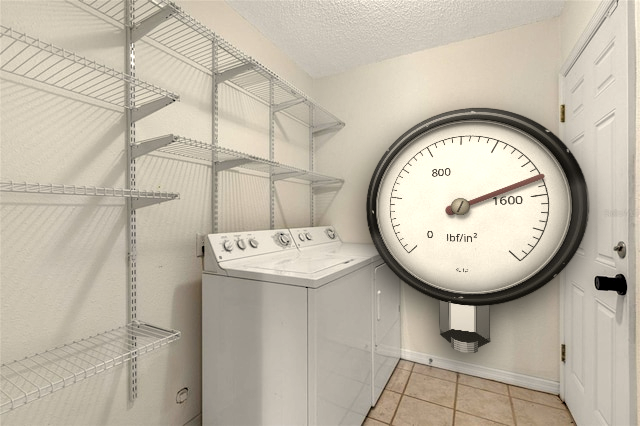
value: 1500
